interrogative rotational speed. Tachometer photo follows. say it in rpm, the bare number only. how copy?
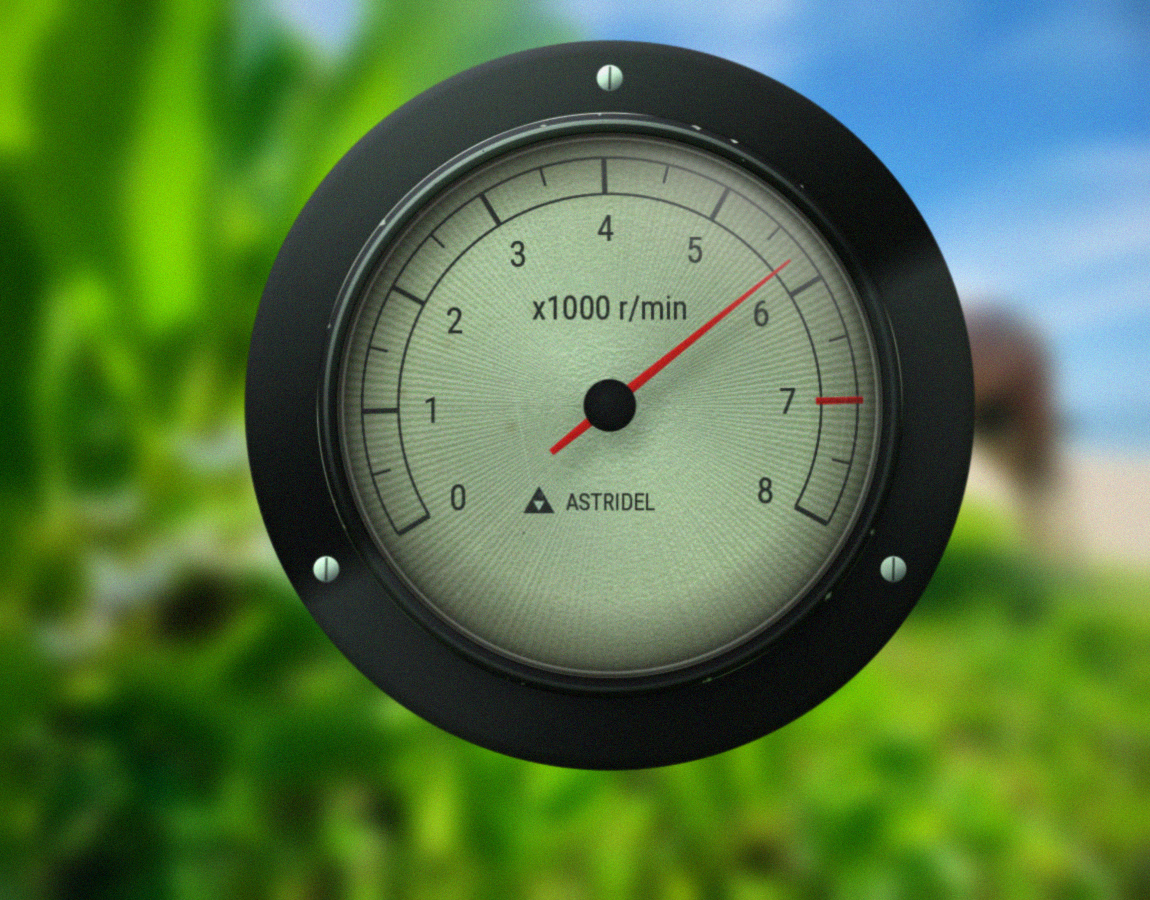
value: 5750
